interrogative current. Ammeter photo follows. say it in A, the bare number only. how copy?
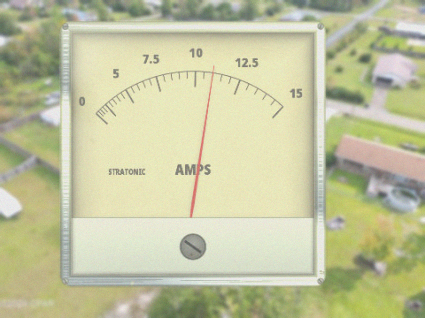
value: 11
